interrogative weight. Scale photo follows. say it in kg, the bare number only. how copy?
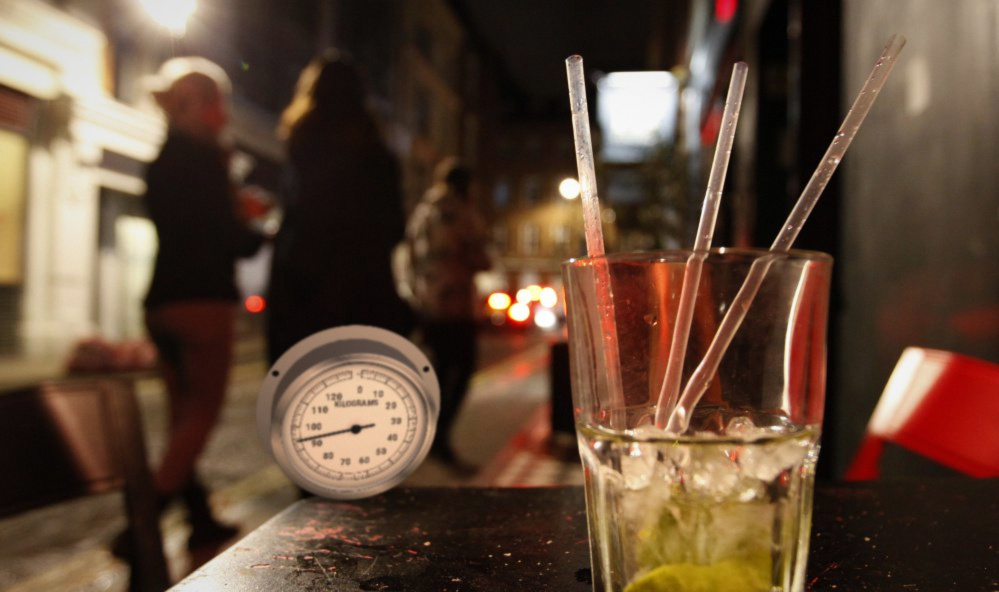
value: 95
